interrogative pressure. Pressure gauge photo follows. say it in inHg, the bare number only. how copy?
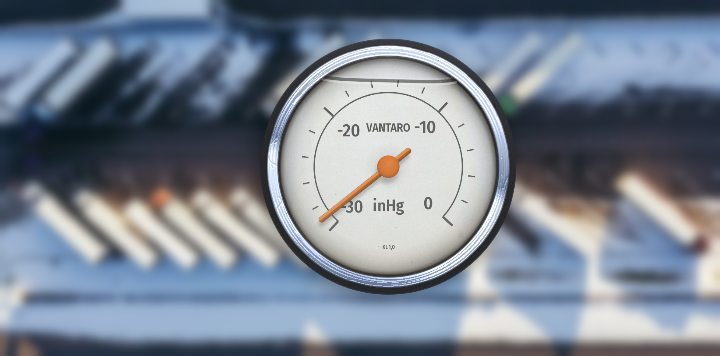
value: -29
